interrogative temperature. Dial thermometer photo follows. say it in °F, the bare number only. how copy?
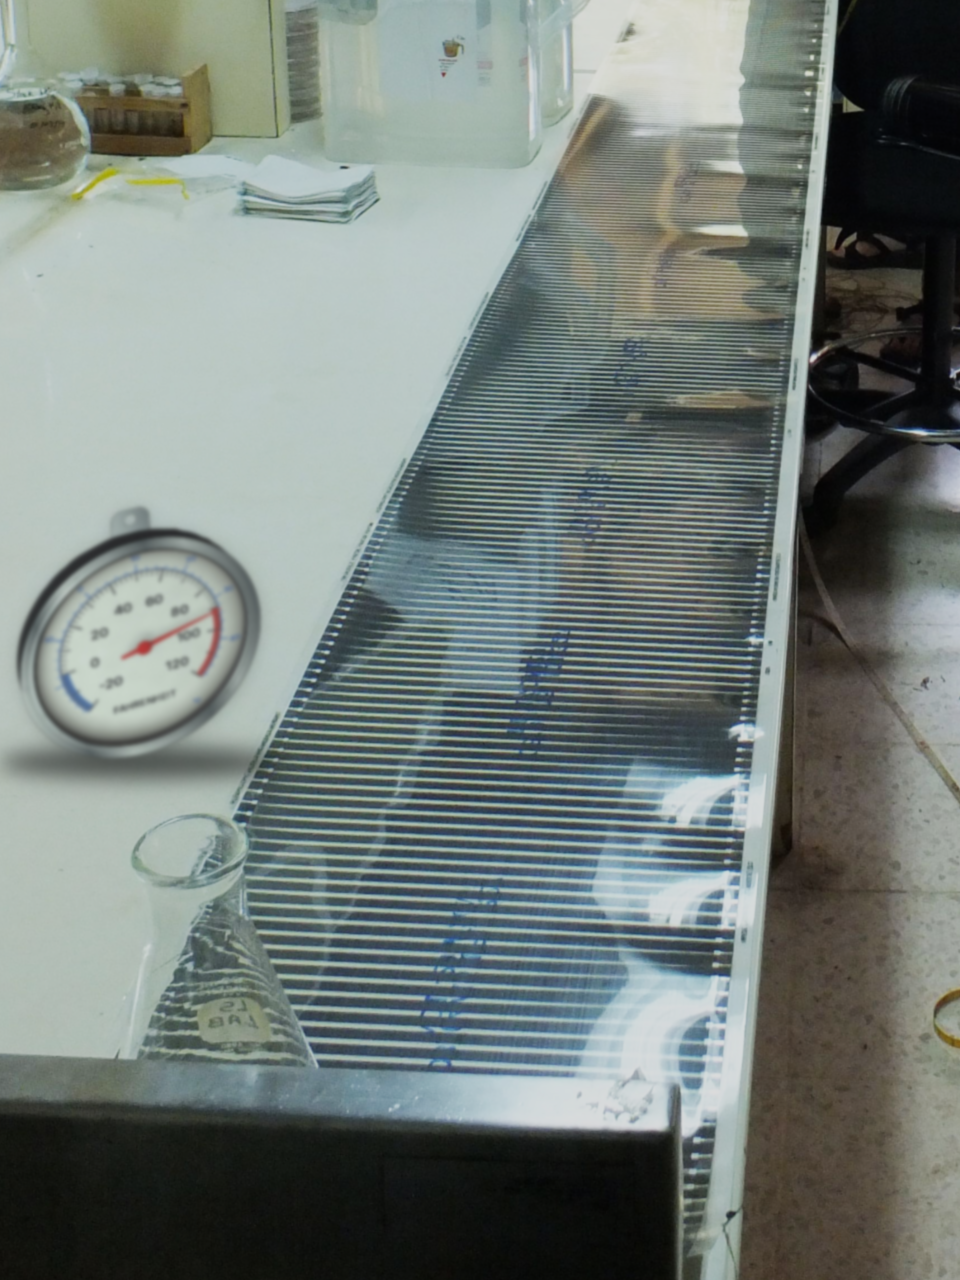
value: 90
